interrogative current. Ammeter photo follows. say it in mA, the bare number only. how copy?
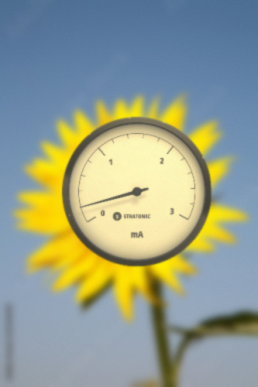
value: 0.2
